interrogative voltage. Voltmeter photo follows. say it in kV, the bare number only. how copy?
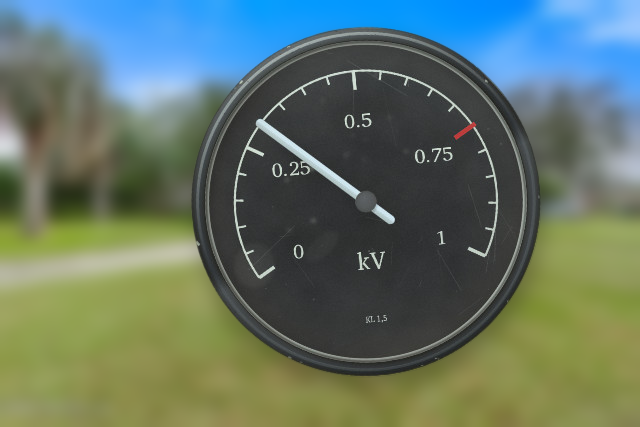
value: 0.3
